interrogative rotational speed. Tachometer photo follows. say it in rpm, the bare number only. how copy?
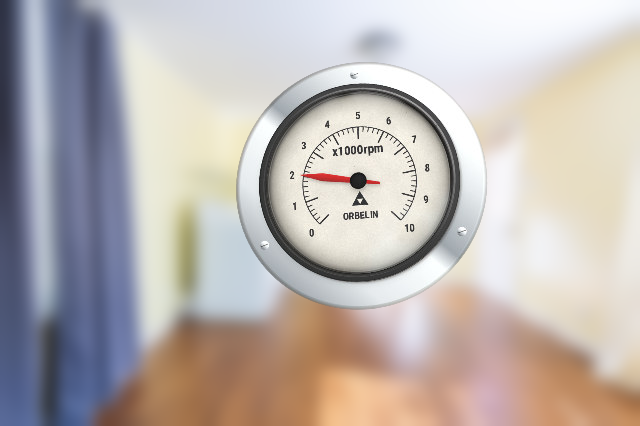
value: 2000
